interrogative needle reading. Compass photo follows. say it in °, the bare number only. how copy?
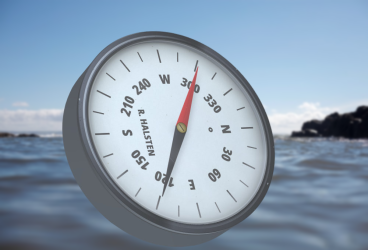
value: 300
